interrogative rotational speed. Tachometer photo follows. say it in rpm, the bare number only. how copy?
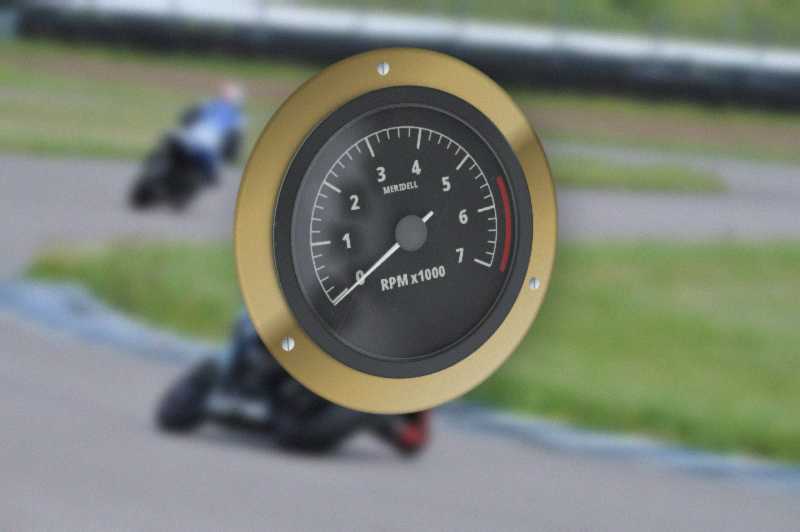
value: 0
